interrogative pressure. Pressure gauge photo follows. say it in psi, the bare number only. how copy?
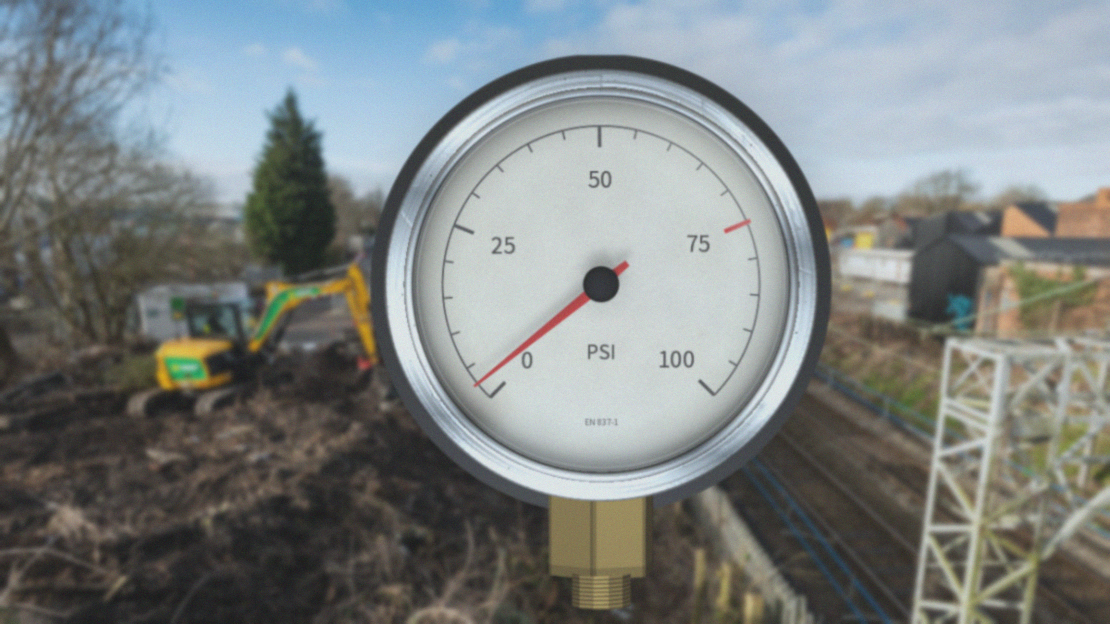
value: 2.5
